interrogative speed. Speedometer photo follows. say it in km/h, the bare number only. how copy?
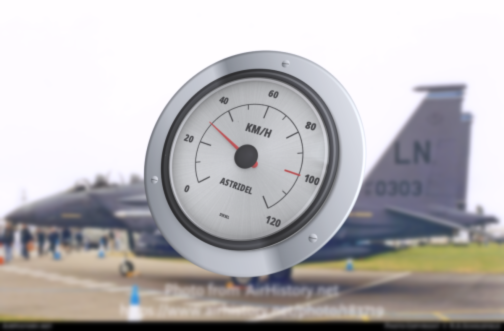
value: 30
